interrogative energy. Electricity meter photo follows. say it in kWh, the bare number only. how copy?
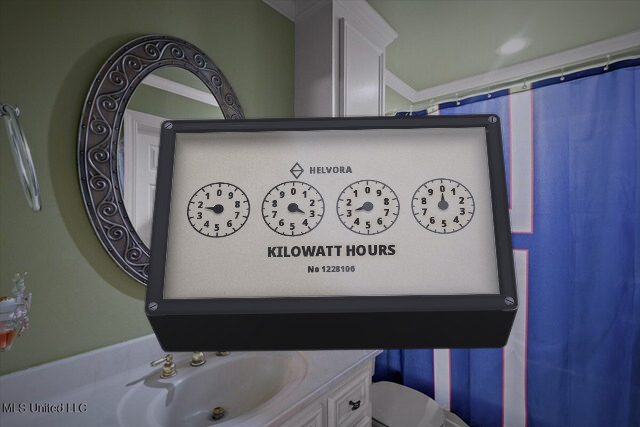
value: 2330
